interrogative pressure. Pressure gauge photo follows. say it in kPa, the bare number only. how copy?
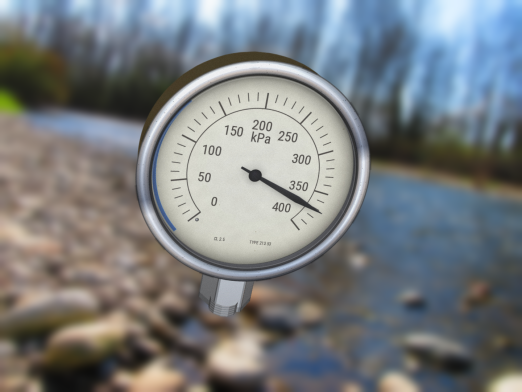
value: 370
